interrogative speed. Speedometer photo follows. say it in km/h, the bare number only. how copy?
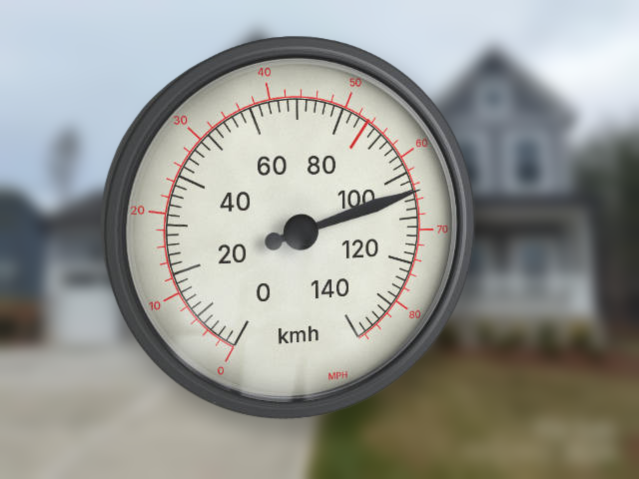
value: 104
